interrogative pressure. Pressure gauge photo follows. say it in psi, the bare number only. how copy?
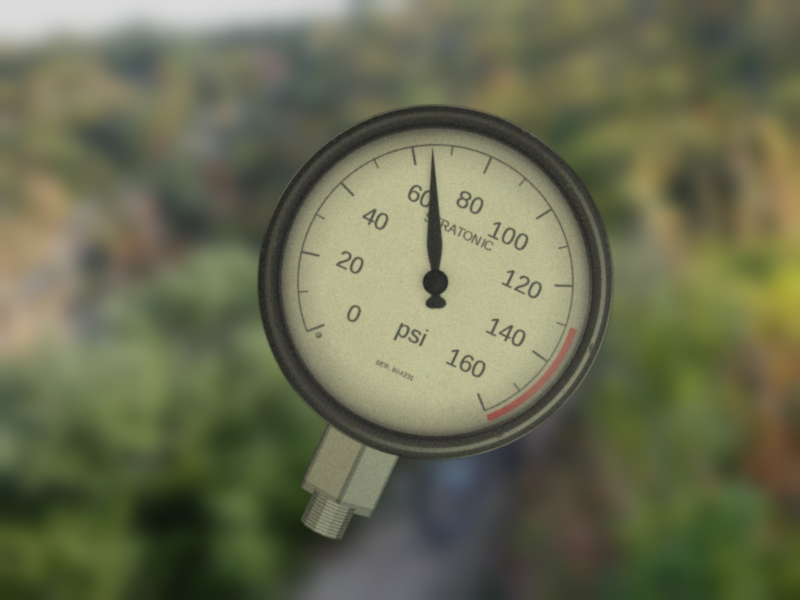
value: 65
